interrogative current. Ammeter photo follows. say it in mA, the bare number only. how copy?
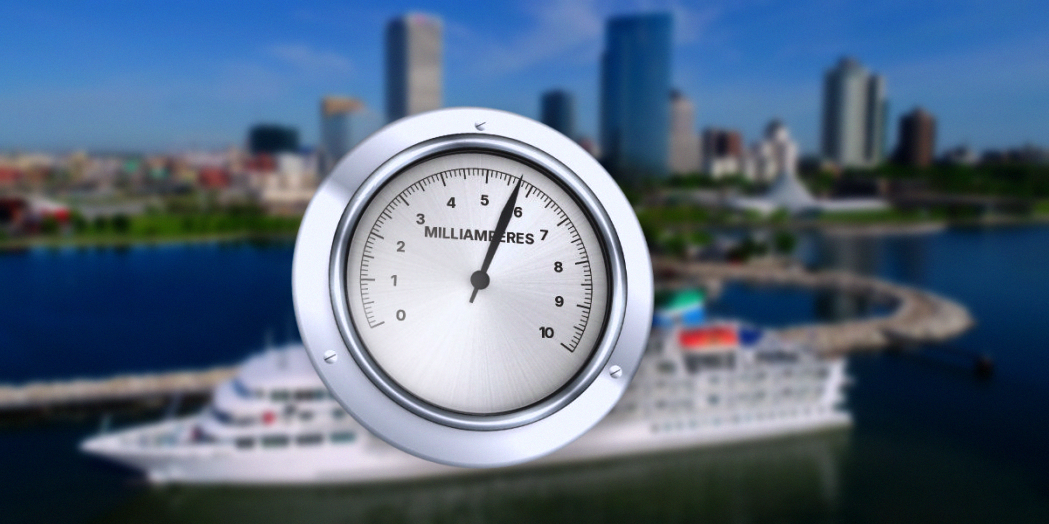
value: 5.7
